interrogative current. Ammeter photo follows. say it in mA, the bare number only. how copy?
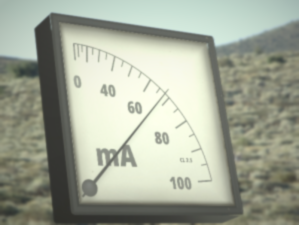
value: 67.5
